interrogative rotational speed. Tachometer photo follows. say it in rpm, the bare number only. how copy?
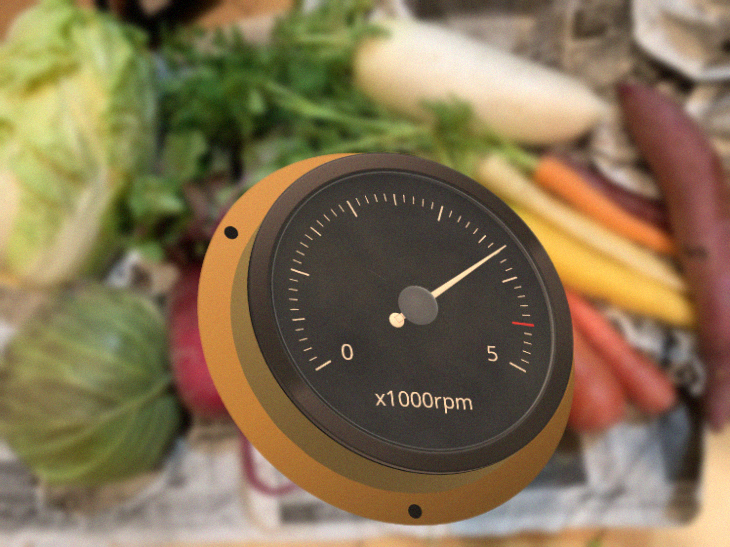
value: 3700
